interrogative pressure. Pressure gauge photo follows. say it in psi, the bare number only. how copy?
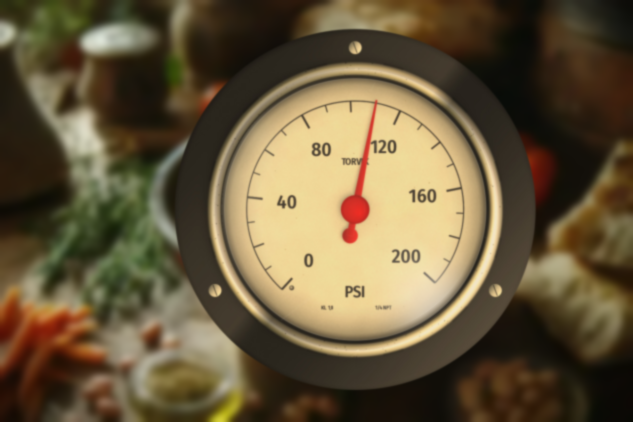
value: 110
